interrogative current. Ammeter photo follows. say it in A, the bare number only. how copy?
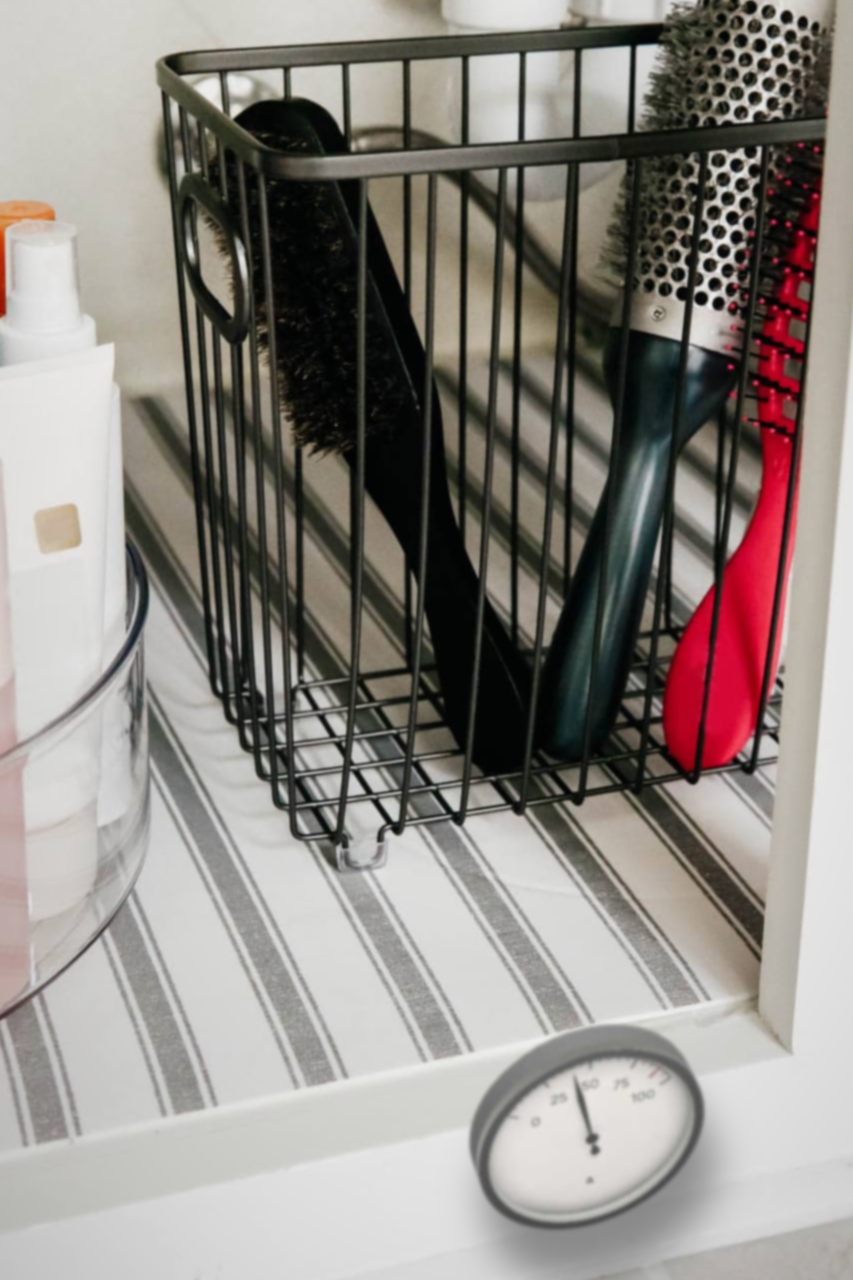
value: 40
